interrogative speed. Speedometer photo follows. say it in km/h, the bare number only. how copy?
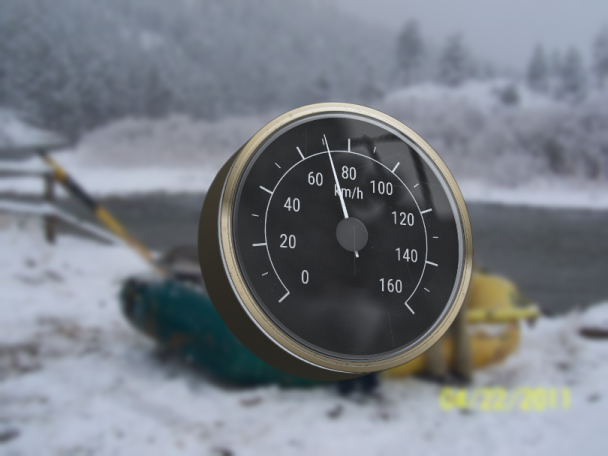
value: 70
